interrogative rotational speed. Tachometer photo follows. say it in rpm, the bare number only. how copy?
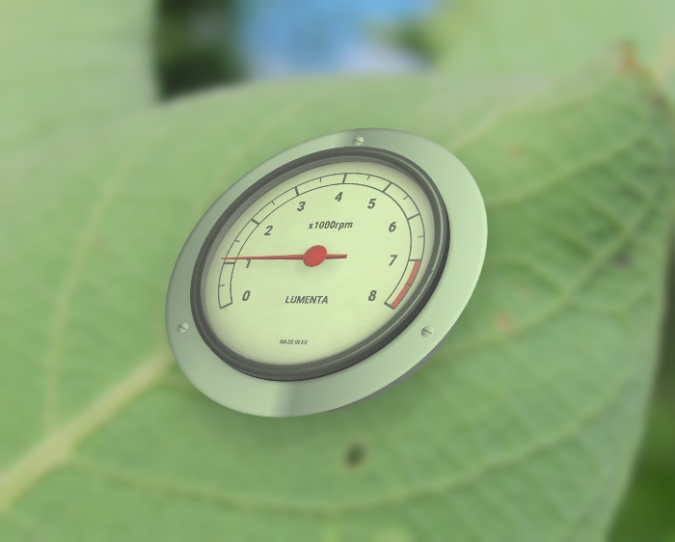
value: 1000
